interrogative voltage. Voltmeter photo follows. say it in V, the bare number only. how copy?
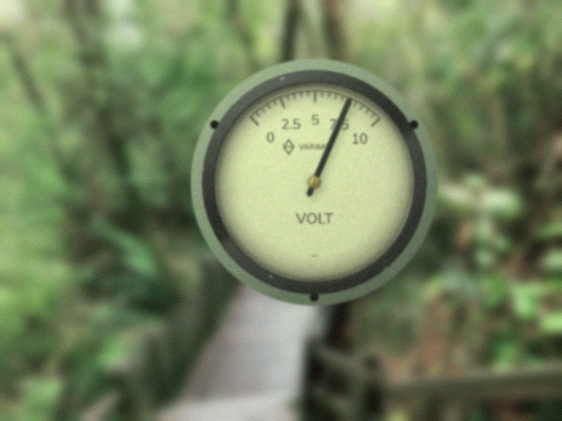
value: 7.5
